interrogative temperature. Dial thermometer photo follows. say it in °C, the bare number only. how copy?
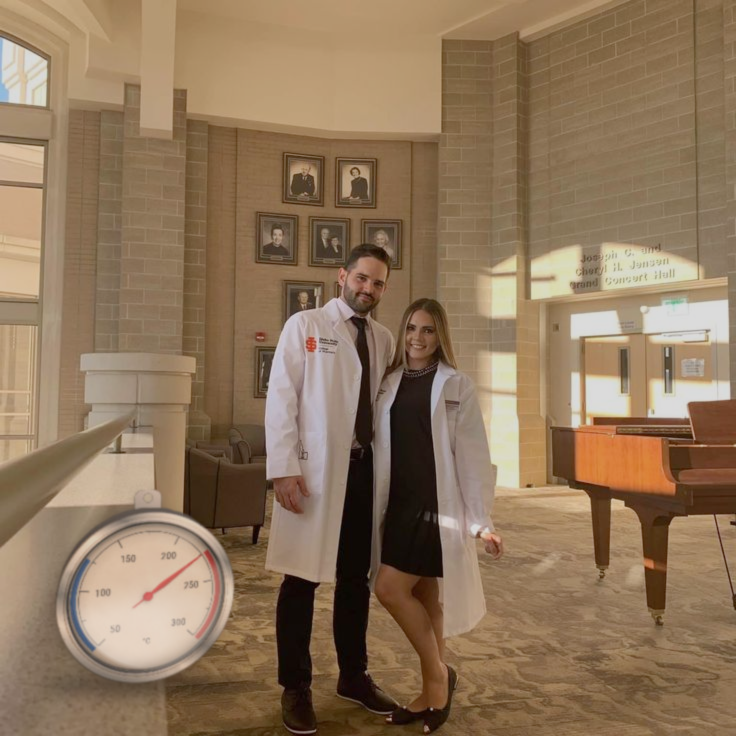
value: 225
